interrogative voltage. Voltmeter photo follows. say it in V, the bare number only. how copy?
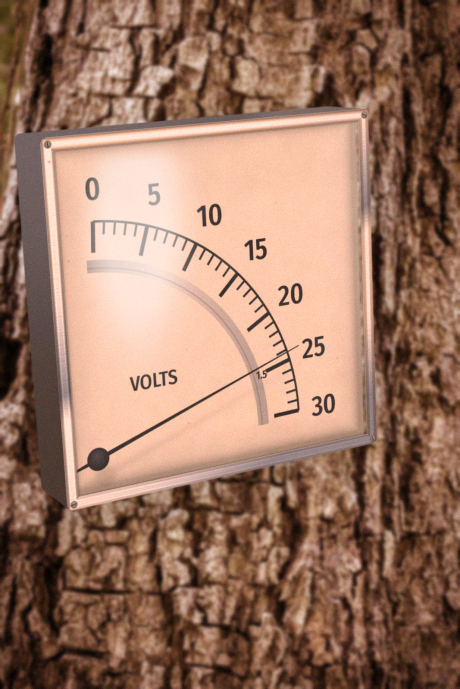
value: 24
